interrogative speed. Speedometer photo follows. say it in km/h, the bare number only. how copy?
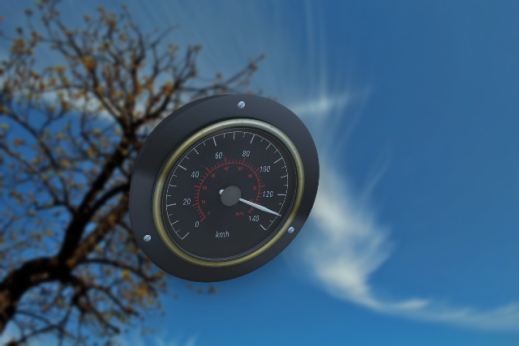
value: 130
